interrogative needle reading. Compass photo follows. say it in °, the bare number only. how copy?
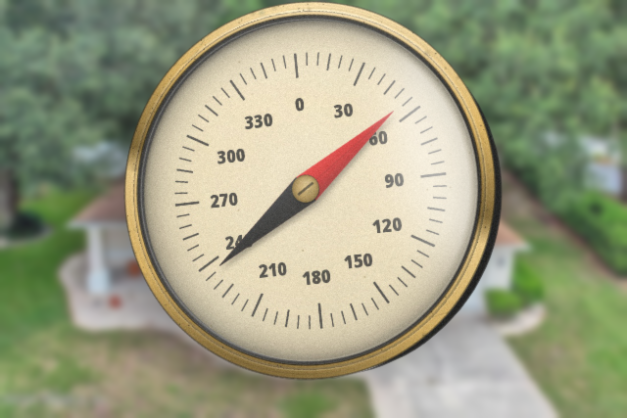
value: 55
